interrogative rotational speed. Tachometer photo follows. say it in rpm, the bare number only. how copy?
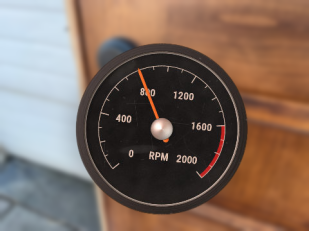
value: 800
